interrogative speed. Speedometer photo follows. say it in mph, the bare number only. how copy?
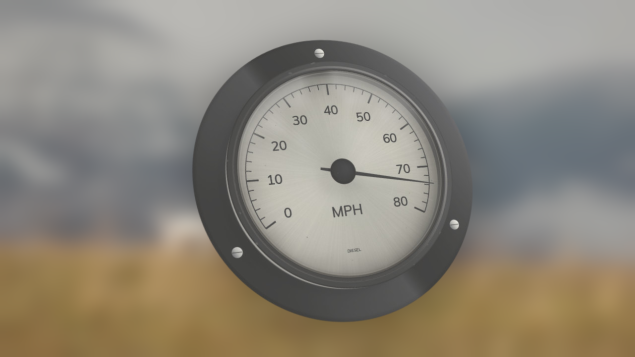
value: 74
